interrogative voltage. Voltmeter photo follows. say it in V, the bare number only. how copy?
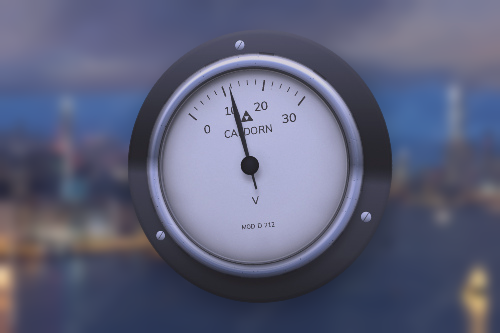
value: 12
